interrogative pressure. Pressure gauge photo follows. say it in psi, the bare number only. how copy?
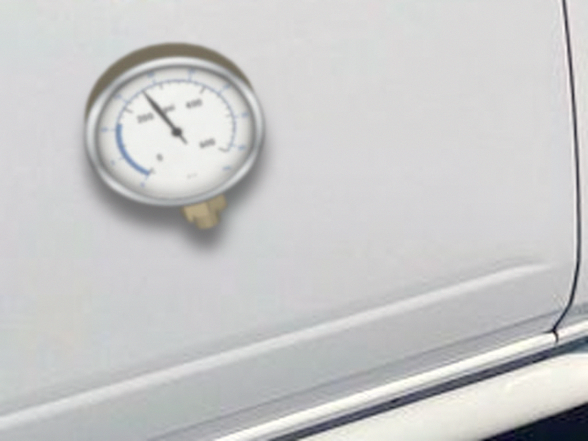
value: 260
